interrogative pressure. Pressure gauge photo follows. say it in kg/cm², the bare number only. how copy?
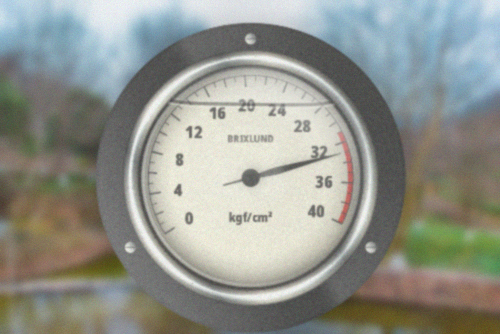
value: 33
